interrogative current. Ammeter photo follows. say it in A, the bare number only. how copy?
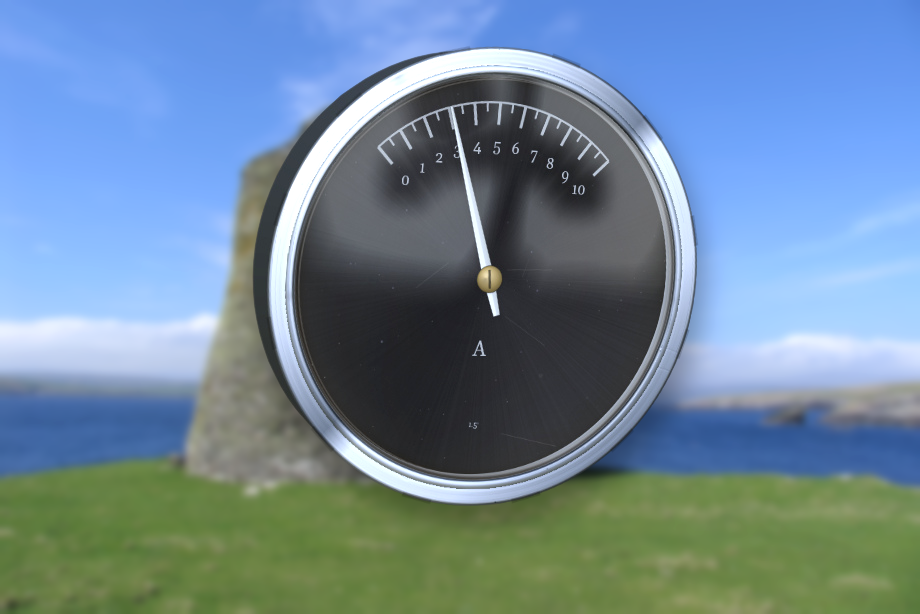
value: 3
